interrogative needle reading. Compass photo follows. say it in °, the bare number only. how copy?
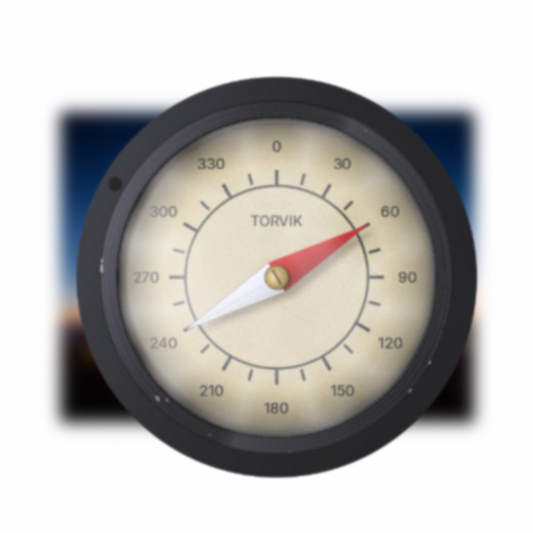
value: 60
